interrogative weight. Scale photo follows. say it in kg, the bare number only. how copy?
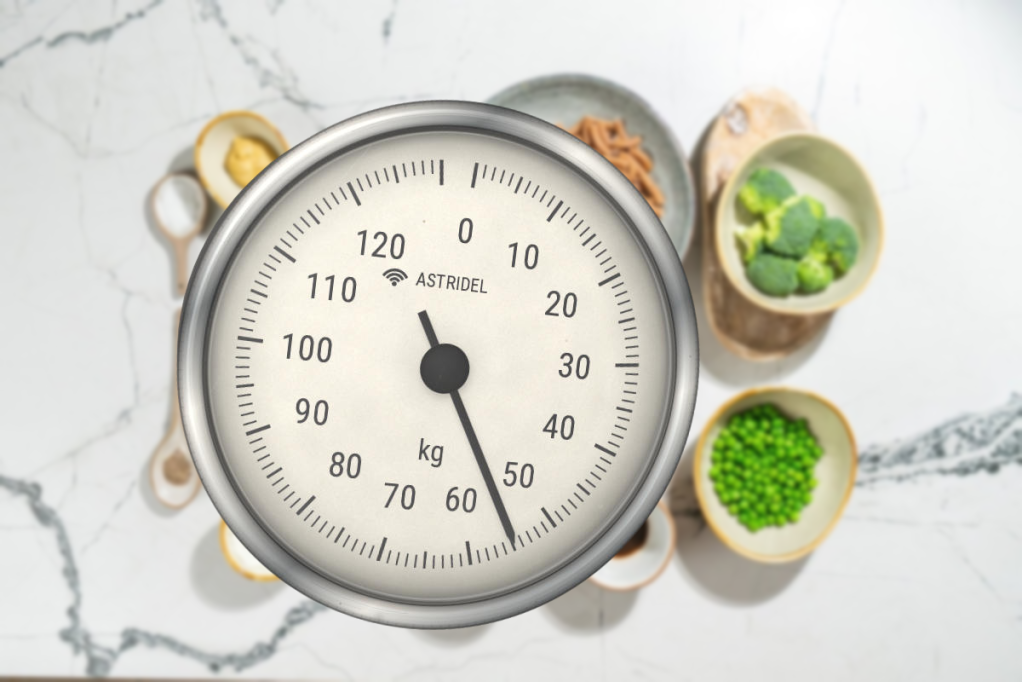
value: 55
